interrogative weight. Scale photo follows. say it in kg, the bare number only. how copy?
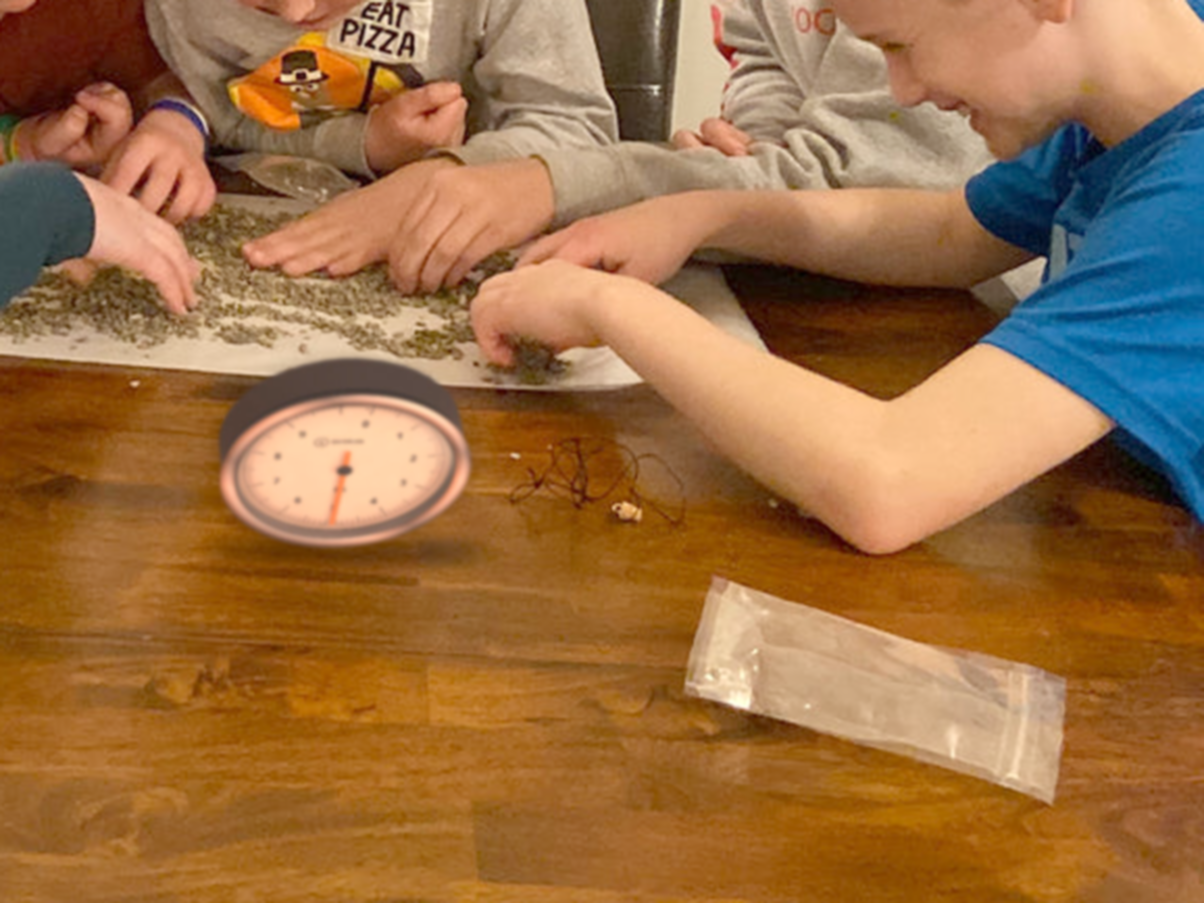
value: 5
